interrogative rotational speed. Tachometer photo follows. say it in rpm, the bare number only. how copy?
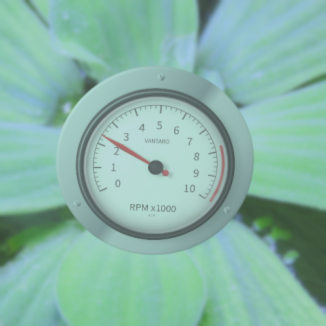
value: 2400
